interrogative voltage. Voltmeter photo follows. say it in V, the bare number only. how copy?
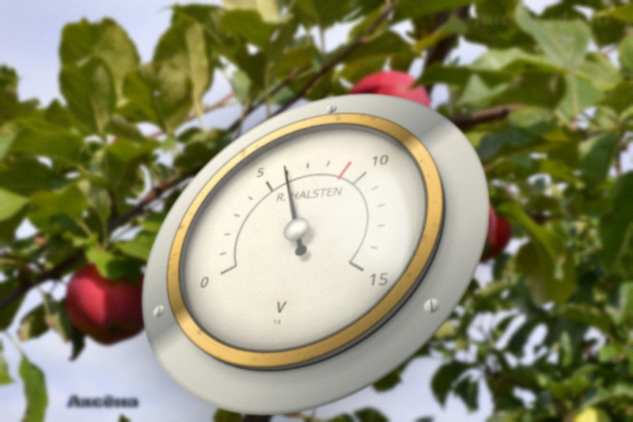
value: 6
